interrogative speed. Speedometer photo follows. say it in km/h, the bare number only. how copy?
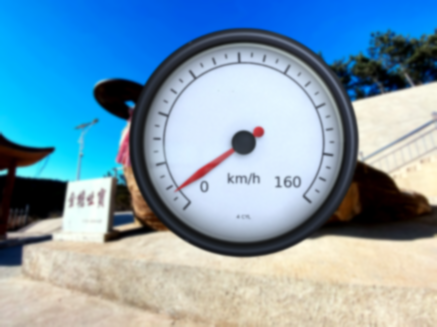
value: 7.5
